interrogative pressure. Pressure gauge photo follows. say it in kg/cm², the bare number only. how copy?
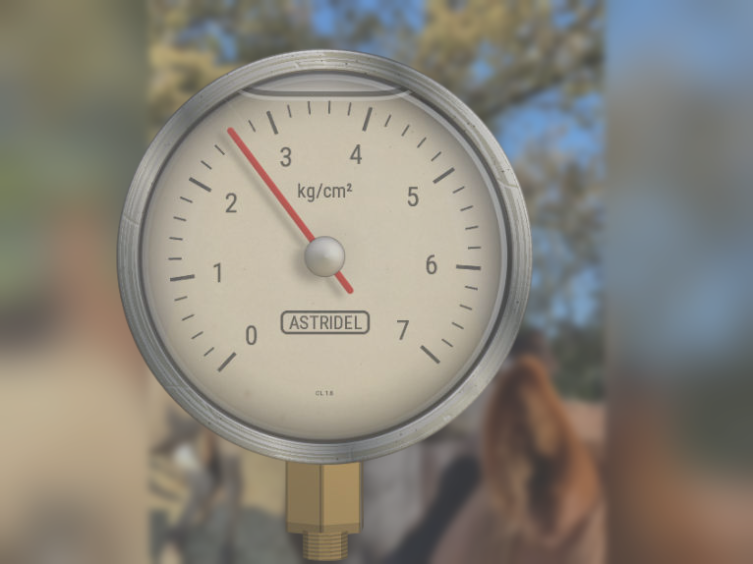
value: 2.6
